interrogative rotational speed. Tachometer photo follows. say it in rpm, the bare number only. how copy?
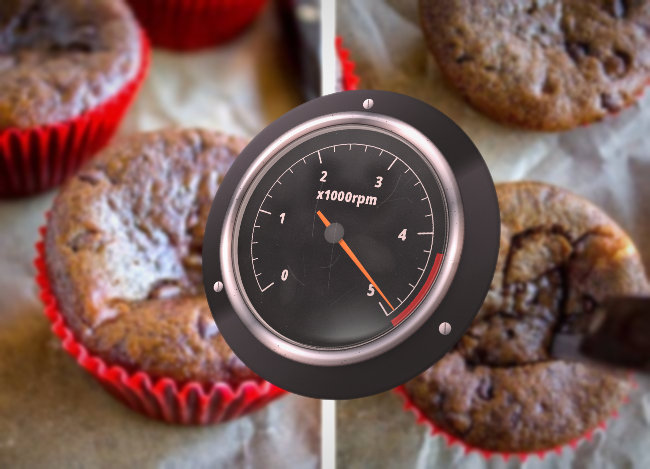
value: 4900
